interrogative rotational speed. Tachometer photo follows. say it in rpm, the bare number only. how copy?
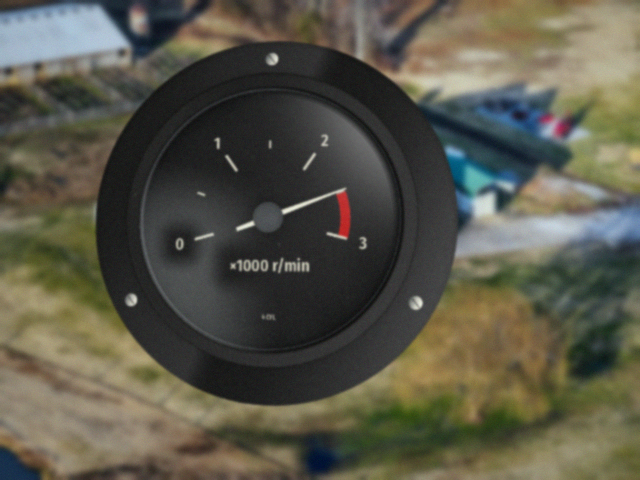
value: 2500
